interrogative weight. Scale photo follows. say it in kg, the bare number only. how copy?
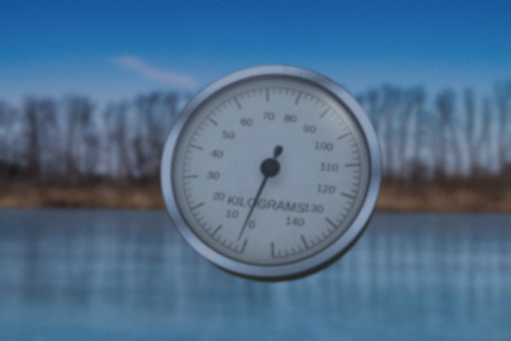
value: 2
